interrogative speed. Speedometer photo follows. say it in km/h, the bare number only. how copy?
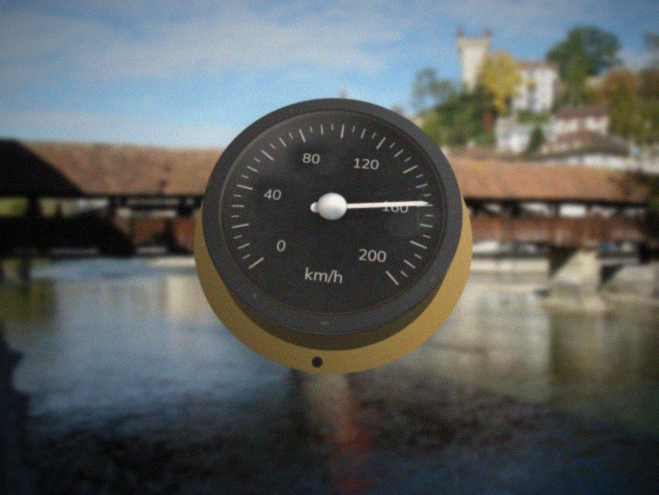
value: 160
